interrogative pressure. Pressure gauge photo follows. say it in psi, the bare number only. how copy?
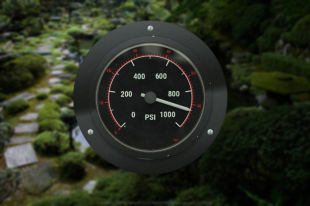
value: 900
